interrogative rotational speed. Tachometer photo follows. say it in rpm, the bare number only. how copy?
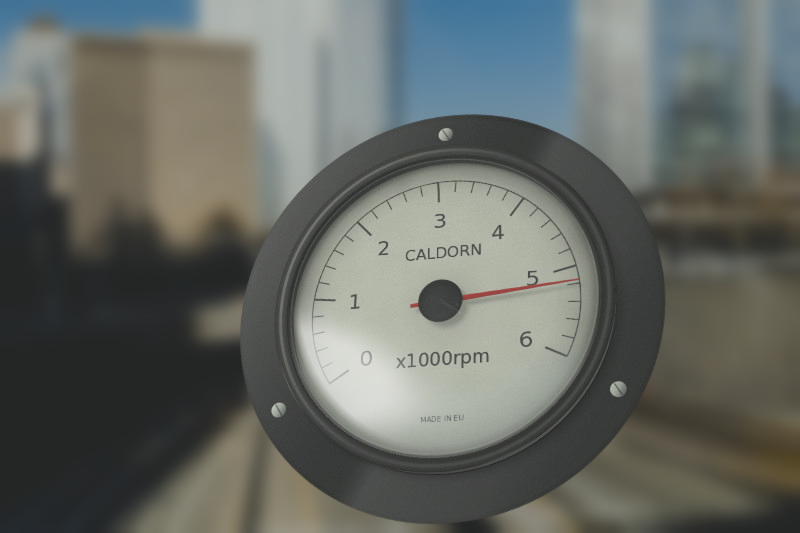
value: 5200
